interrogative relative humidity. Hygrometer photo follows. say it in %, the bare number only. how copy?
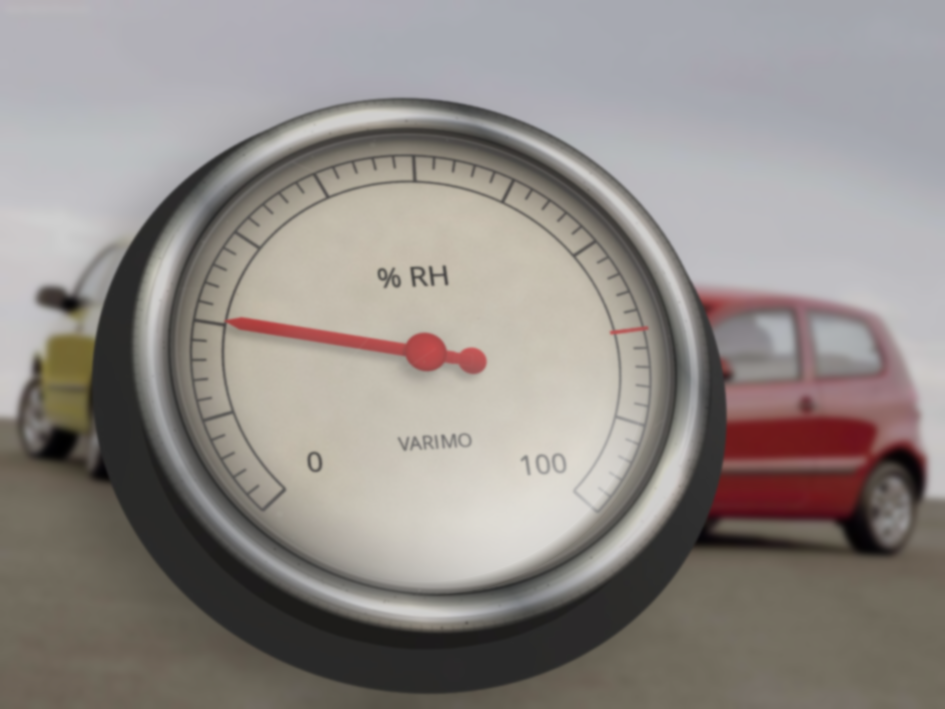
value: 20
